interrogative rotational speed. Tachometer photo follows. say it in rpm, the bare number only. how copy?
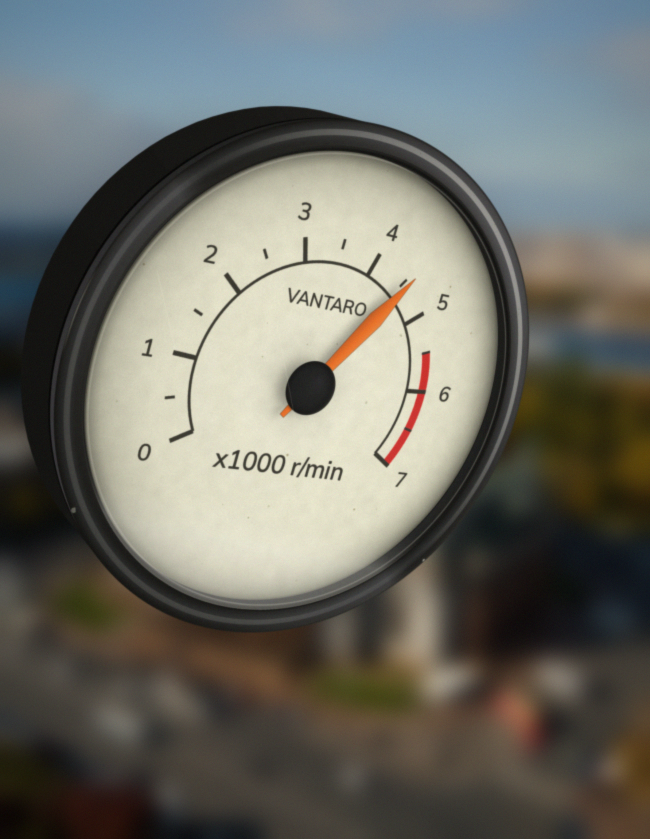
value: 4500
